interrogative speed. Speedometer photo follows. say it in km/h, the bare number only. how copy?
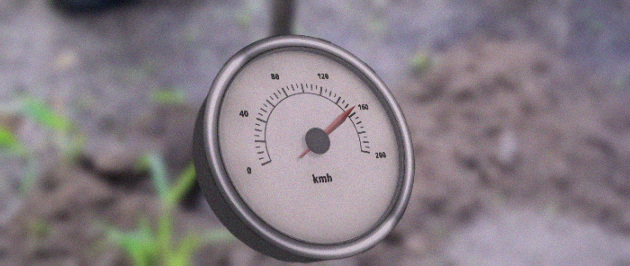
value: 155
